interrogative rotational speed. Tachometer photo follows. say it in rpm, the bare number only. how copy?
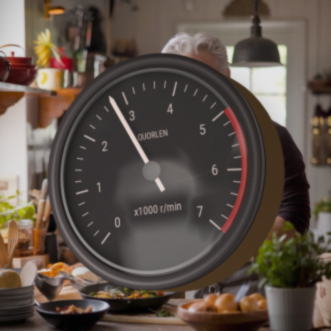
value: 2800
